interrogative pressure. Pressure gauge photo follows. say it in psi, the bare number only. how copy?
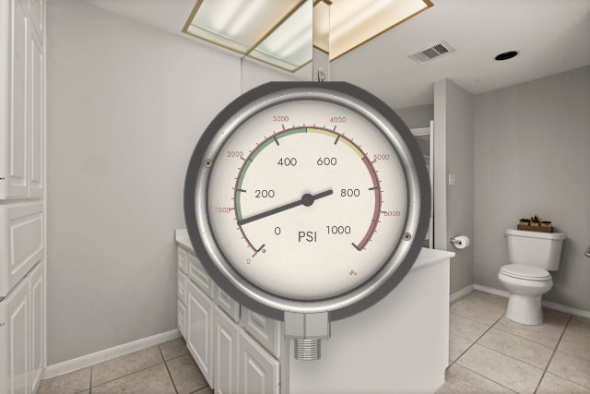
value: 100
